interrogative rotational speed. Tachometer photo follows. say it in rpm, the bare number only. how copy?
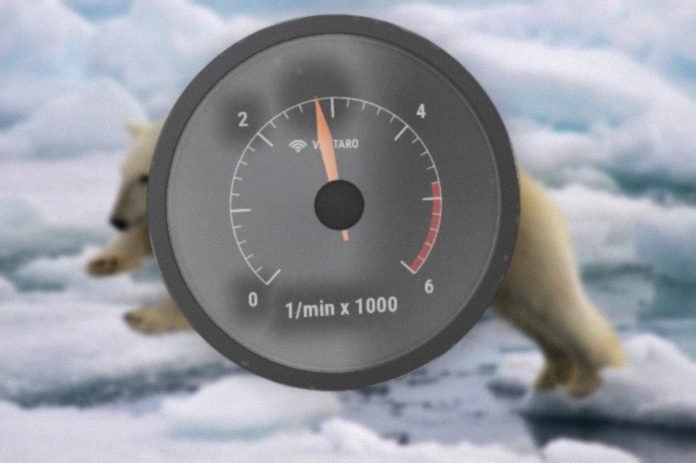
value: 2800
